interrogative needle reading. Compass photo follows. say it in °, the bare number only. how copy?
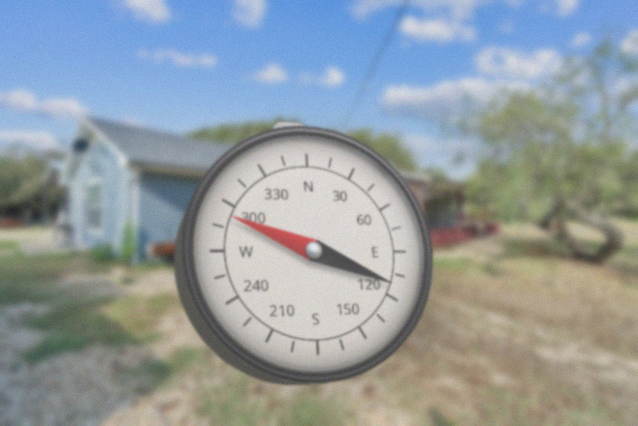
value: 292.5
